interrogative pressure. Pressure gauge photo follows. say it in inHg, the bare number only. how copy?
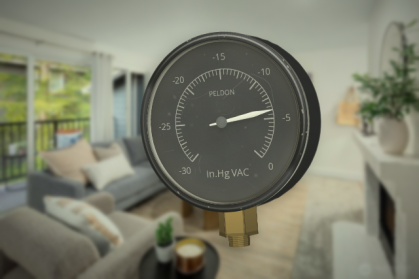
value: -6
